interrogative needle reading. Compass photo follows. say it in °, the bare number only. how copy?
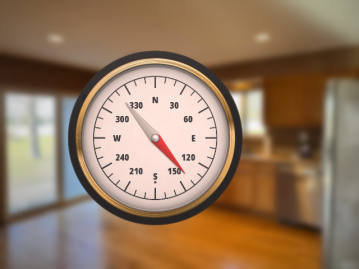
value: 140
